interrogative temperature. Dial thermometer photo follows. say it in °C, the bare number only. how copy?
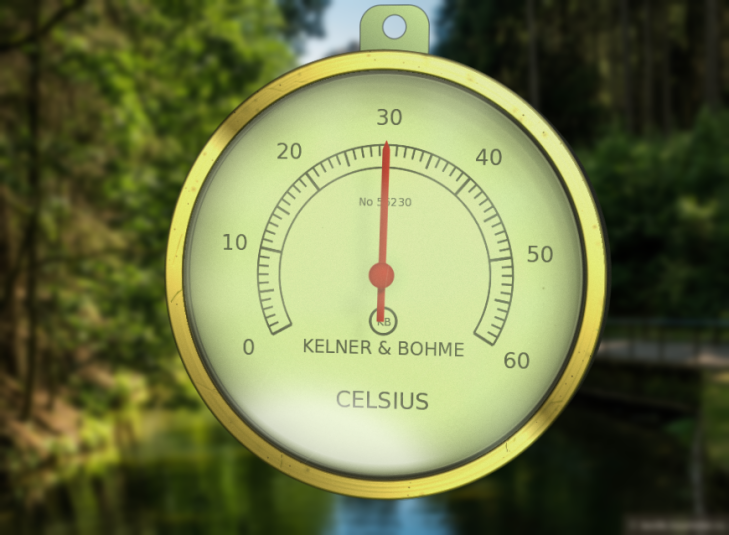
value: 30
